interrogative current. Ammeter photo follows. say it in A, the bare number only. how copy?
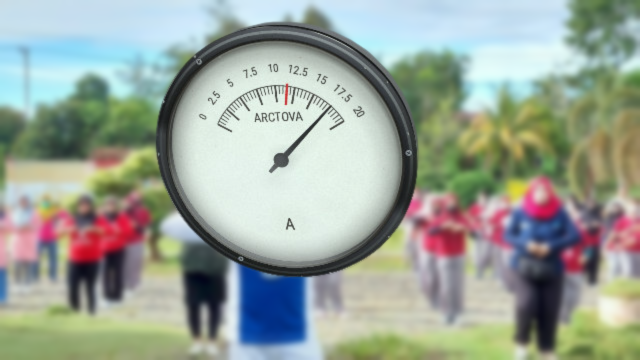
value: 17.5
